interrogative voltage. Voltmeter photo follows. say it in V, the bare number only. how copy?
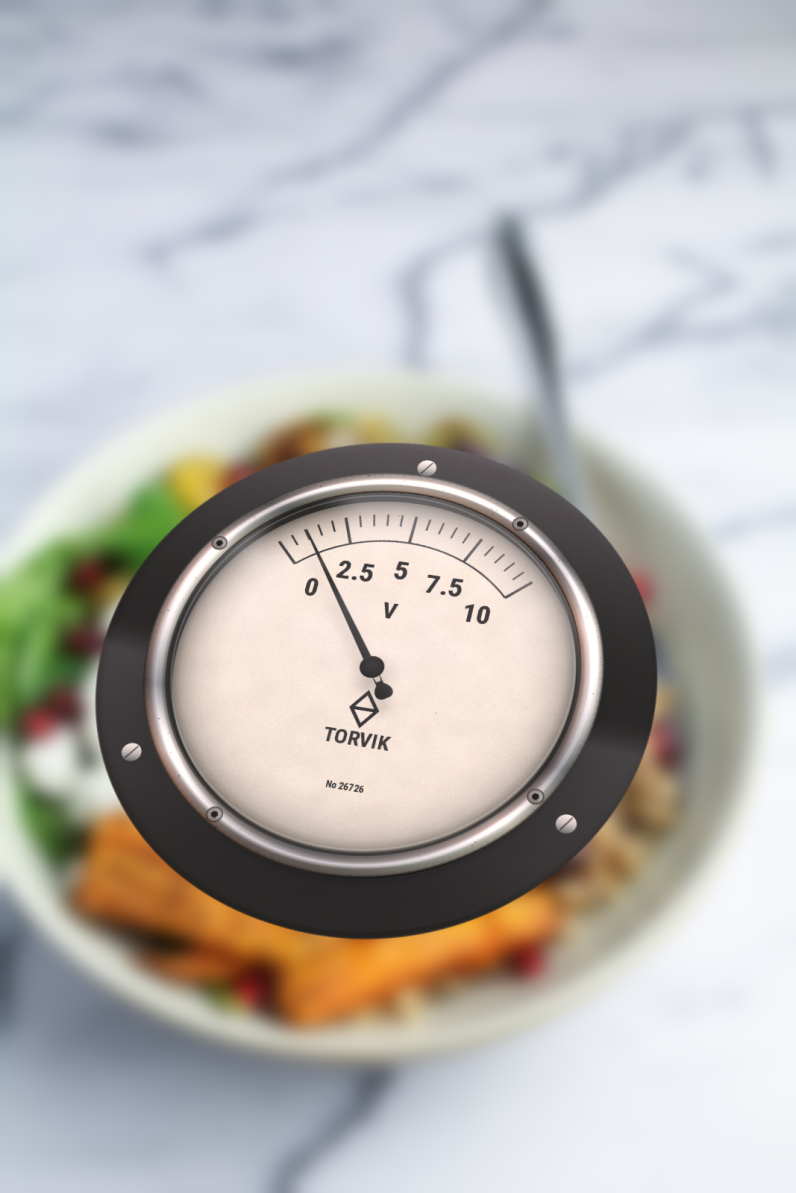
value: 1
